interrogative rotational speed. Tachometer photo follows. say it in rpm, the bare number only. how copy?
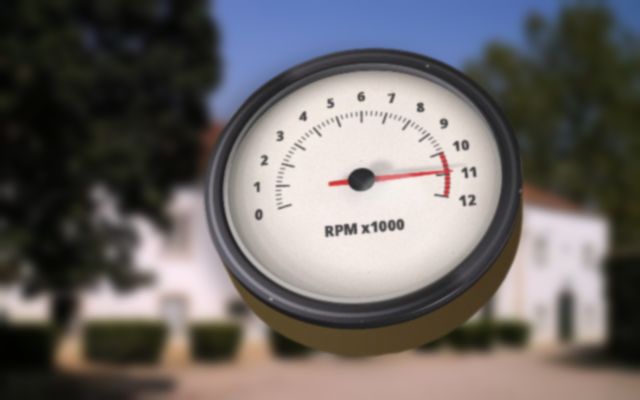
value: 11000
